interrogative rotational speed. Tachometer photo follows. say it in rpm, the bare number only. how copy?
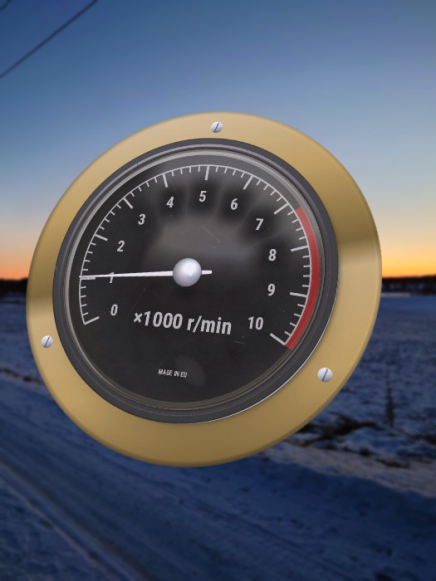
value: 1000
